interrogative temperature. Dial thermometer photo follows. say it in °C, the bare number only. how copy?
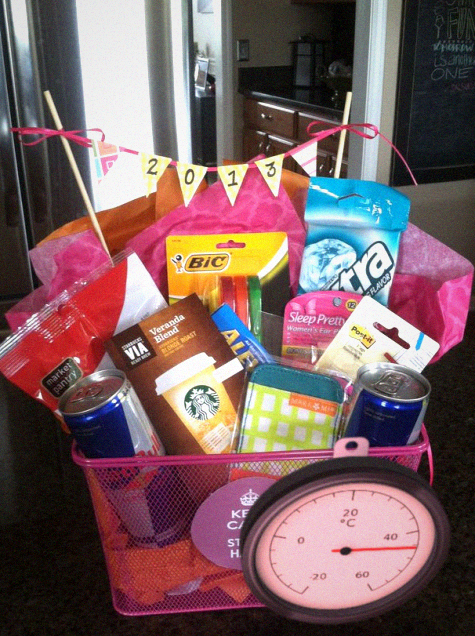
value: 44
